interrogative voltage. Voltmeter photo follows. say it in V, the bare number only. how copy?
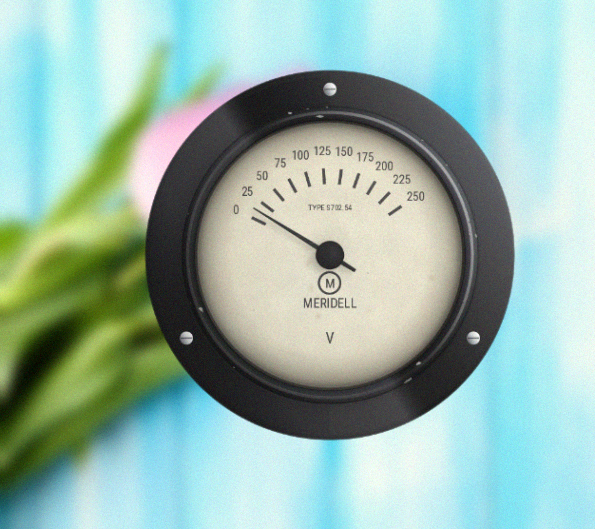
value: 12.5
